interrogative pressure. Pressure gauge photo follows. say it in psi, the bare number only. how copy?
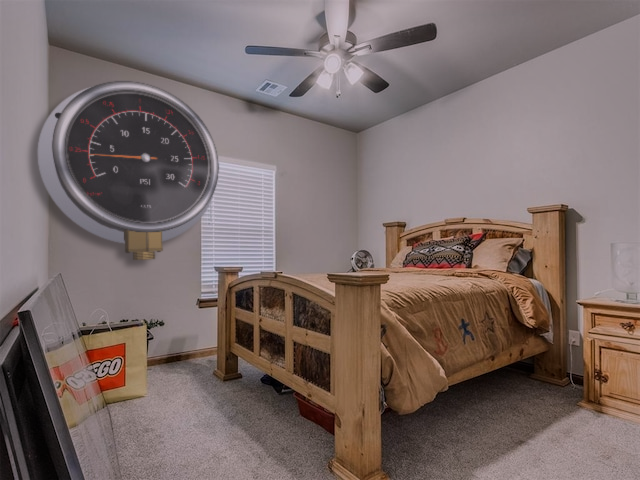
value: 3
